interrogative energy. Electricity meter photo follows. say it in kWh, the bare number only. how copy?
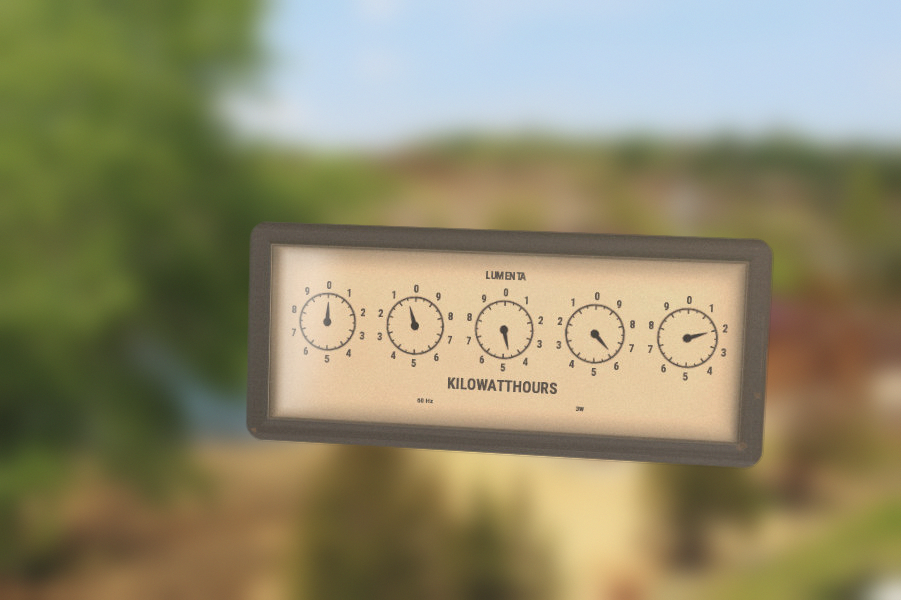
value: 462
